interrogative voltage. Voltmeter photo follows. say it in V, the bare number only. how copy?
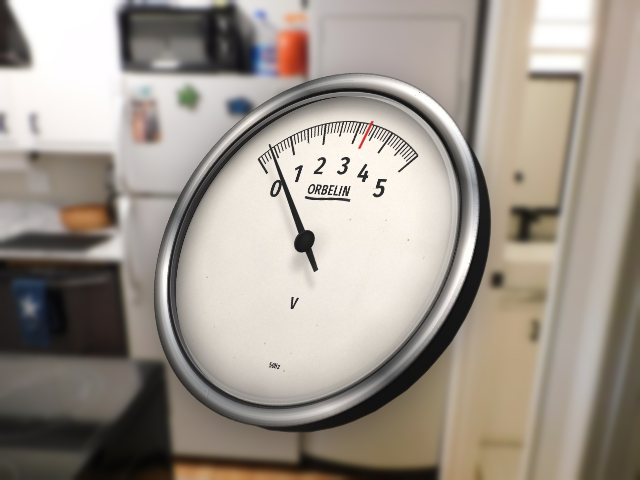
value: 0.5
